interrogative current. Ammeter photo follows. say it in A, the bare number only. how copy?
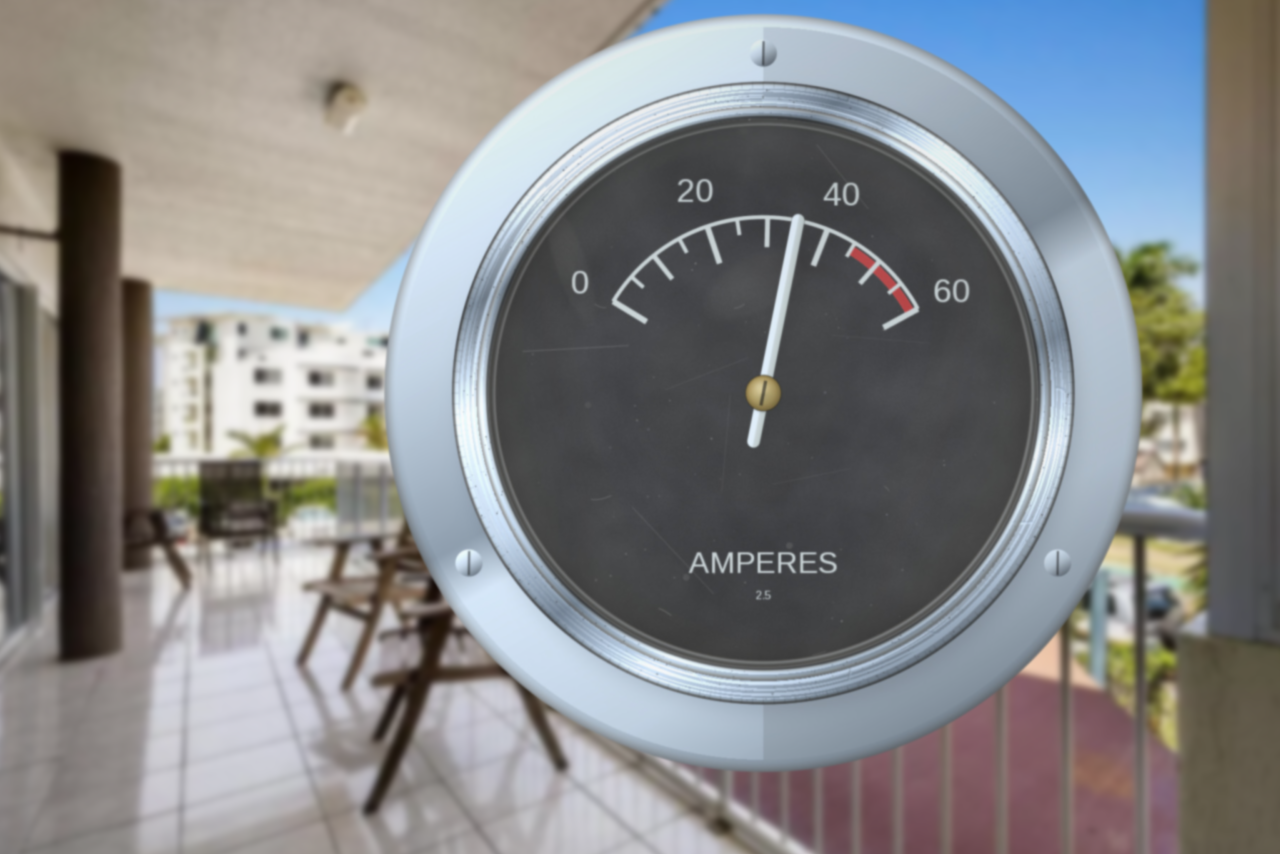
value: 35
